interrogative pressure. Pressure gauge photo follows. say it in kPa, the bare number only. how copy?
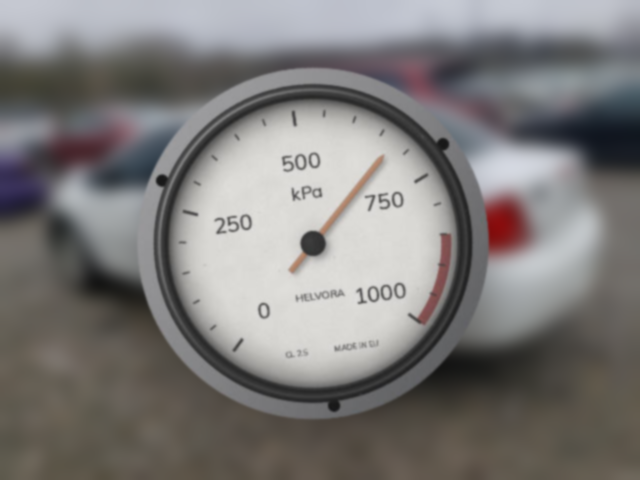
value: 675
